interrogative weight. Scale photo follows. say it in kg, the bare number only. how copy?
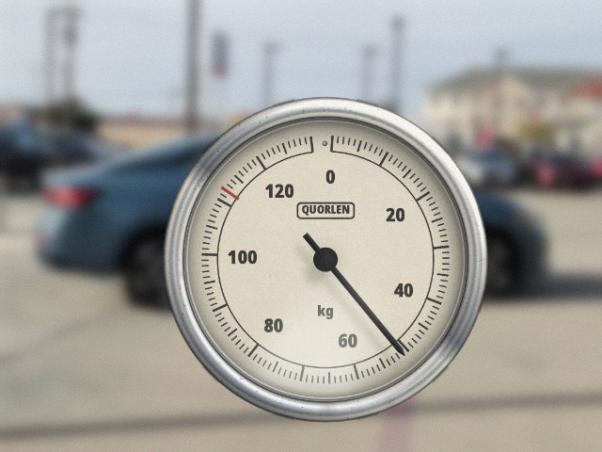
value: 51
